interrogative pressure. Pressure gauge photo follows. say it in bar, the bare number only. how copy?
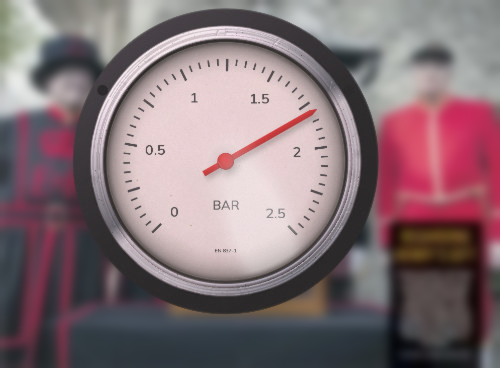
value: 1.8
